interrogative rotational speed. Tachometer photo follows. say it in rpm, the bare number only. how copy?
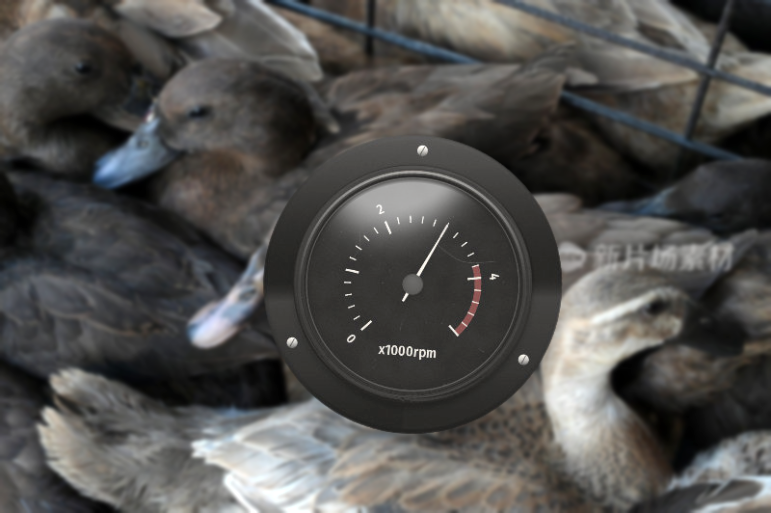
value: 3000
